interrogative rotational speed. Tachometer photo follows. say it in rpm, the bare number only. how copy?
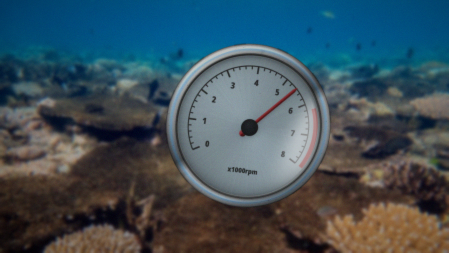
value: 5400
